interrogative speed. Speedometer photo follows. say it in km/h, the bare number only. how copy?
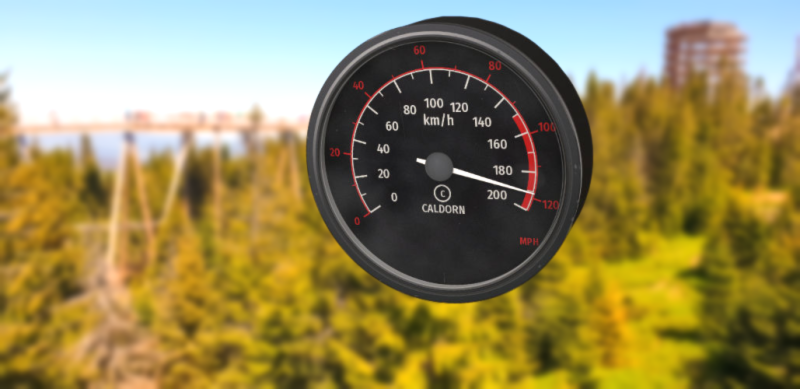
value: 190
